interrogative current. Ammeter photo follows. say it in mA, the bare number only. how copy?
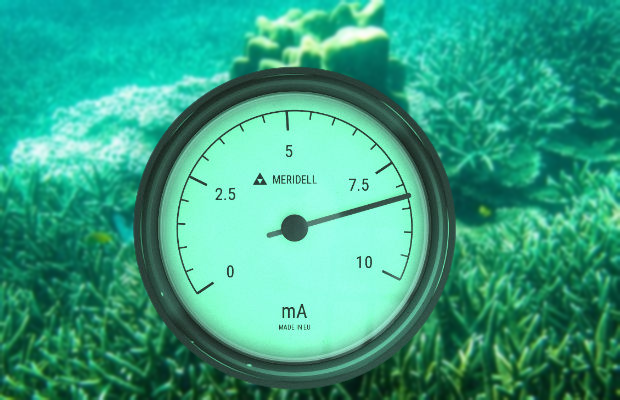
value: 8.25
